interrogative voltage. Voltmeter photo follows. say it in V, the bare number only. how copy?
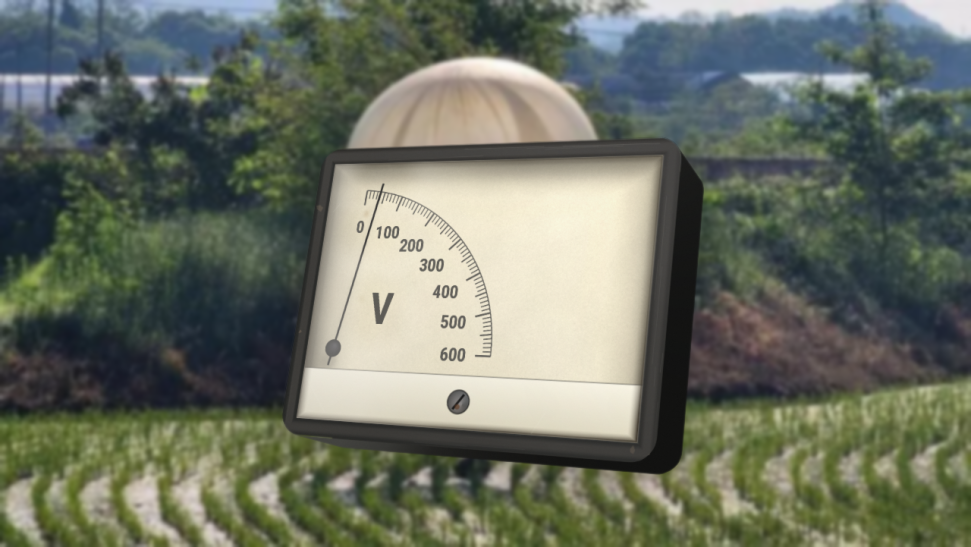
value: 50
